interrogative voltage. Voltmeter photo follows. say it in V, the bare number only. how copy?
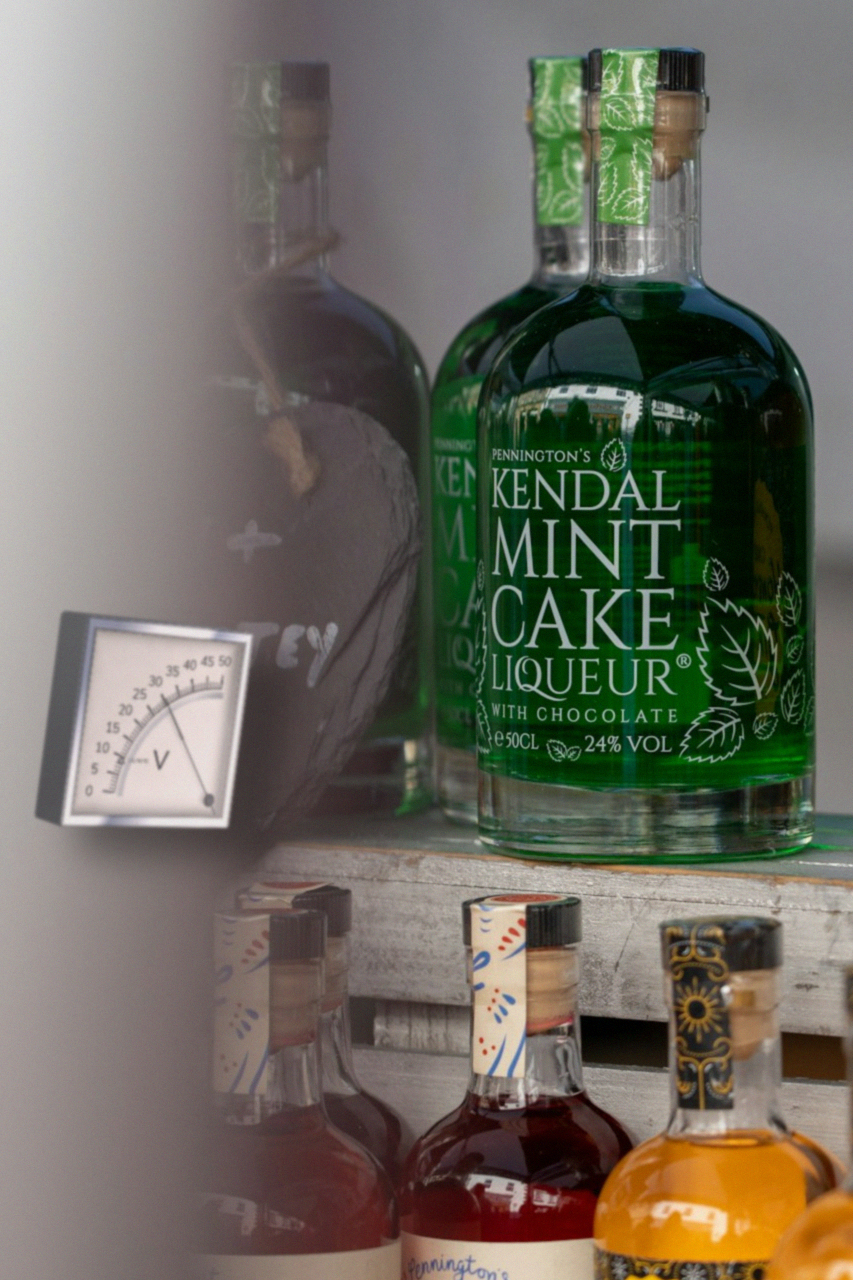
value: 30
